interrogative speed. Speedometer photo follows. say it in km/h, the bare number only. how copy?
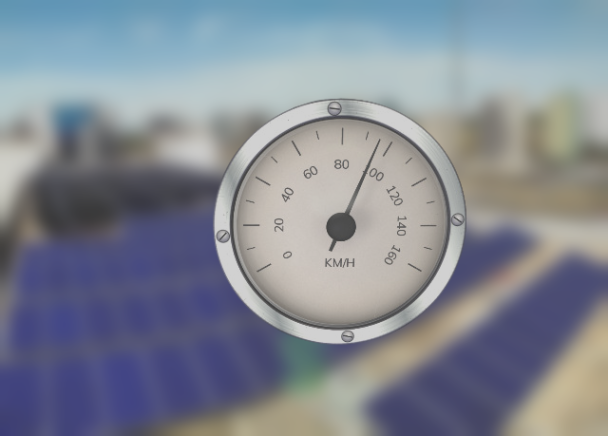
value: 95
